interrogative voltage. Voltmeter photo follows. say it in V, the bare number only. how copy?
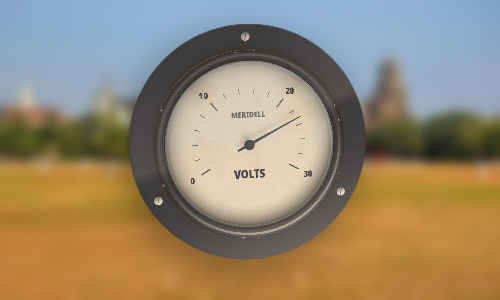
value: 23
